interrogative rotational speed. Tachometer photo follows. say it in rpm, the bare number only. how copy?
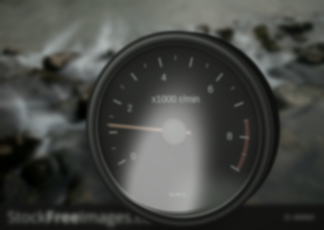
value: 1250
